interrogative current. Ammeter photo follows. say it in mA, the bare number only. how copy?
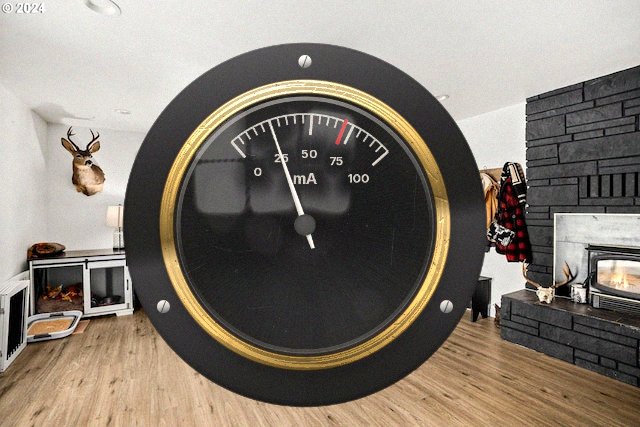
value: 25
